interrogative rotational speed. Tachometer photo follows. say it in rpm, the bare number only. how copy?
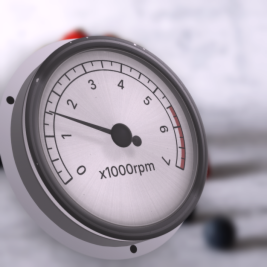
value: 1500
